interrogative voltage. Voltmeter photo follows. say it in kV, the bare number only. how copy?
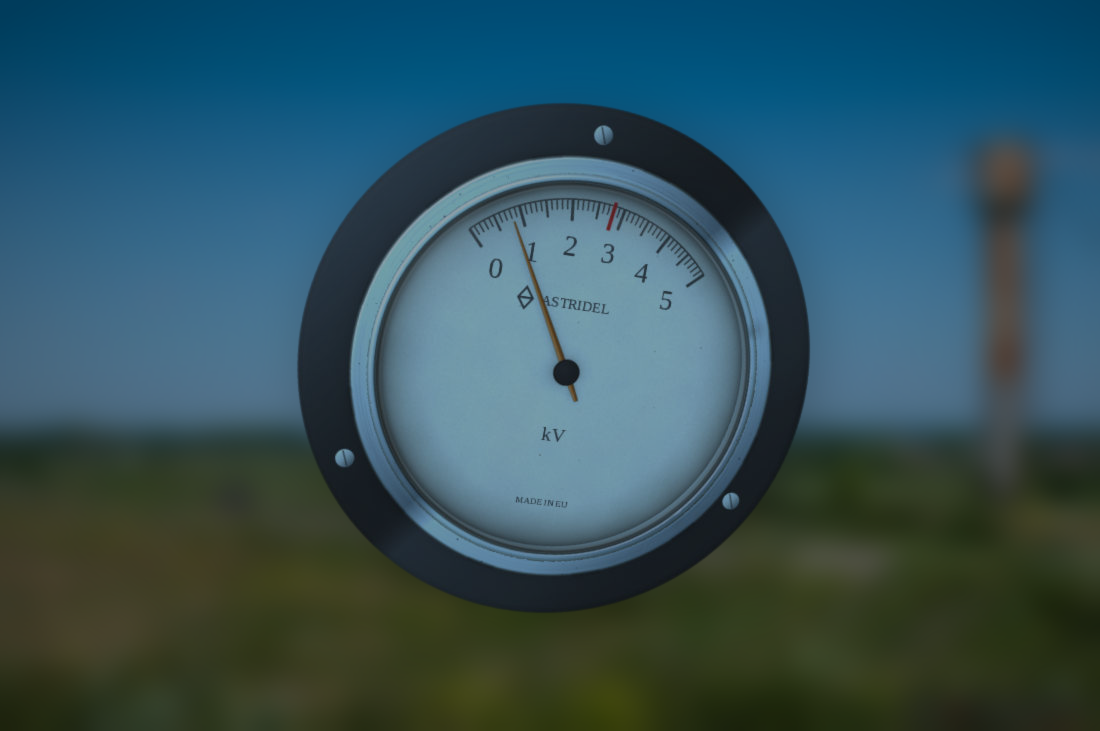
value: 0.8
